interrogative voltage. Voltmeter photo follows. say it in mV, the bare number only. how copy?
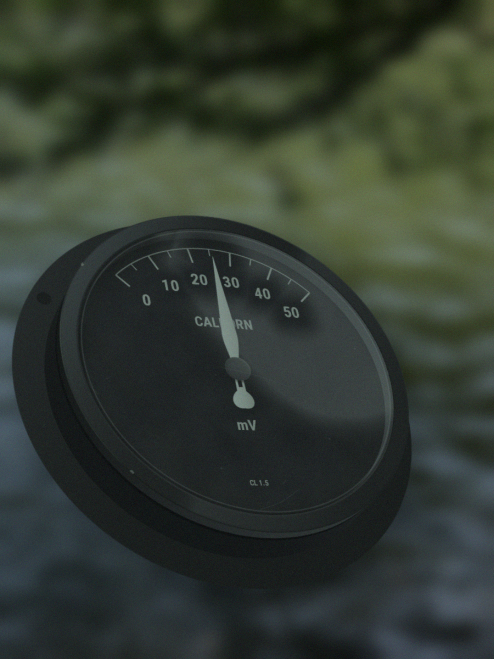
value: 25
